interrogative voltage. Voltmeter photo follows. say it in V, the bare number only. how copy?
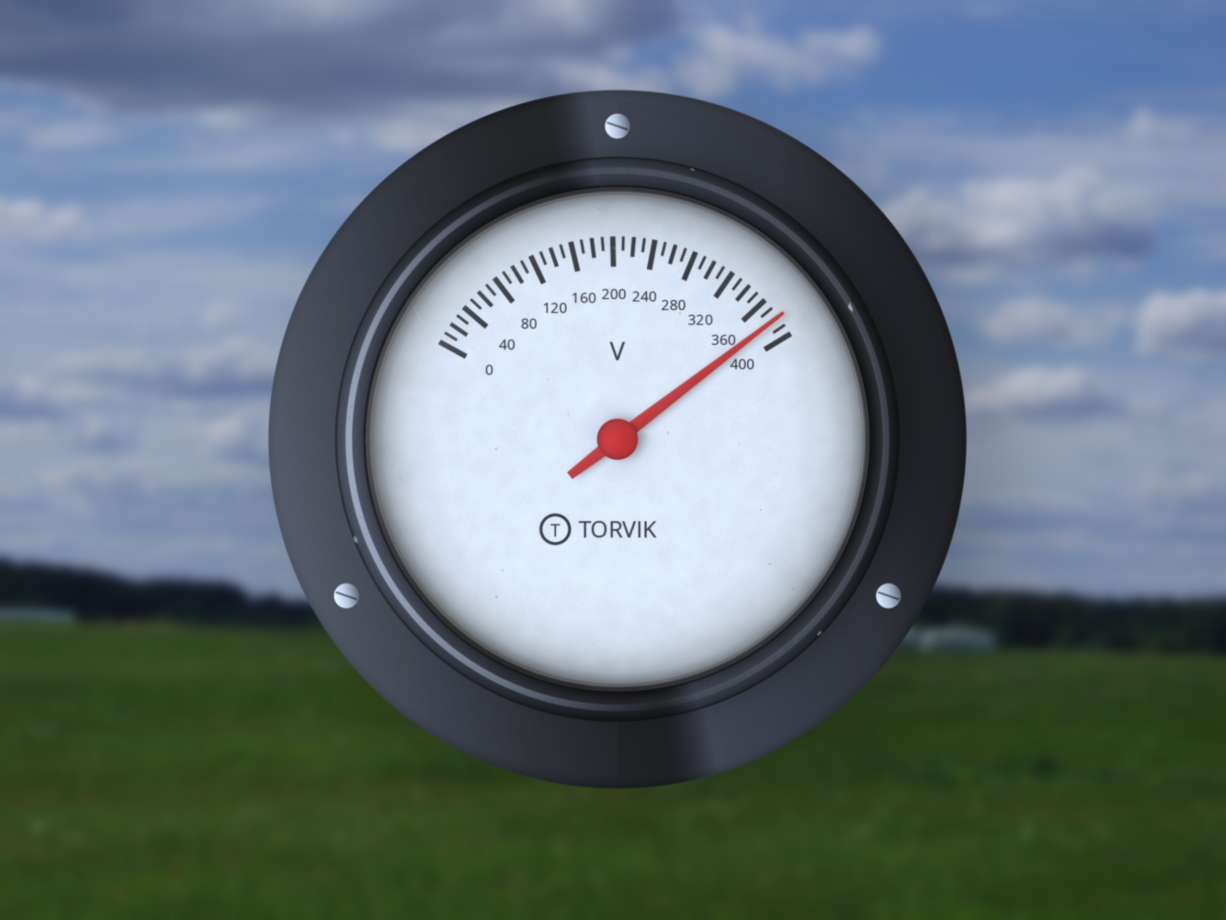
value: 380
